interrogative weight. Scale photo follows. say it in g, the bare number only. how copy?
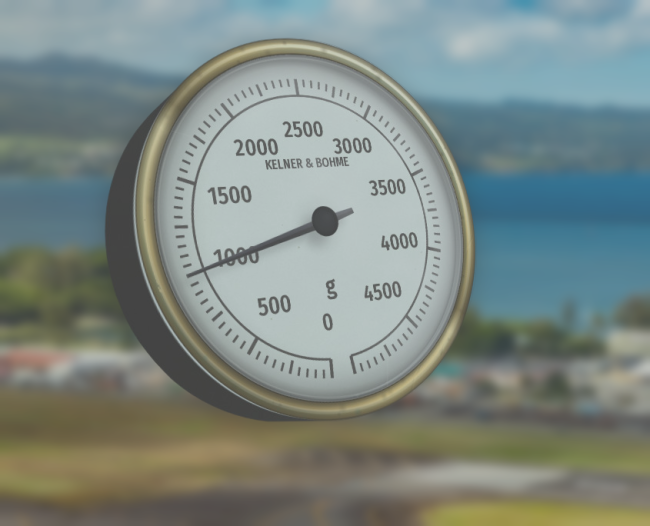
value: 1000
